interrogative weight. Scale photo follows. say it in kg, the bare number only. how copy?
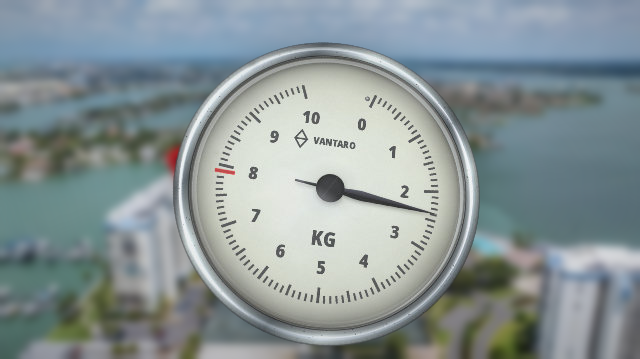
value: 2.4
